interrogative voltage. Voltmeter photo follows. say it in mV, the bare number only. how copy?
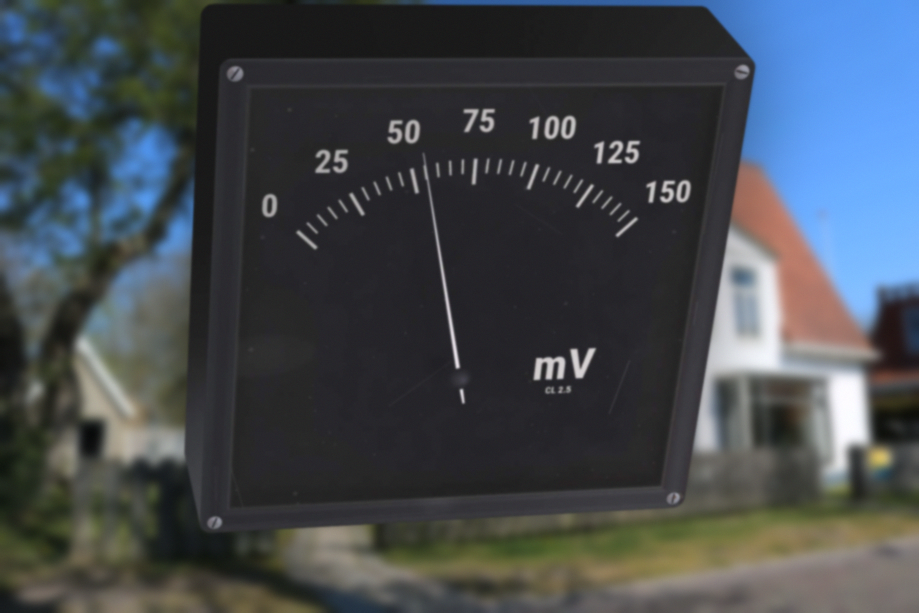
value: 55
